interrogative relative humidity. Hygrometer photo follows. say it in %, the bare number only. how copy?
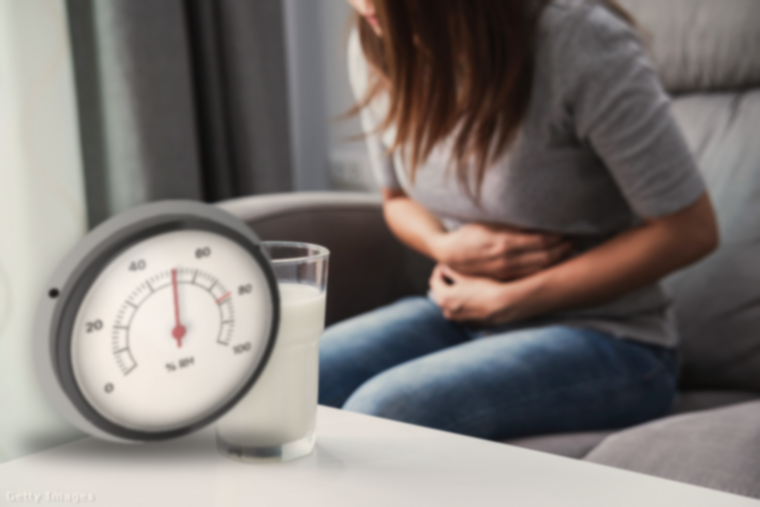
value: 50
